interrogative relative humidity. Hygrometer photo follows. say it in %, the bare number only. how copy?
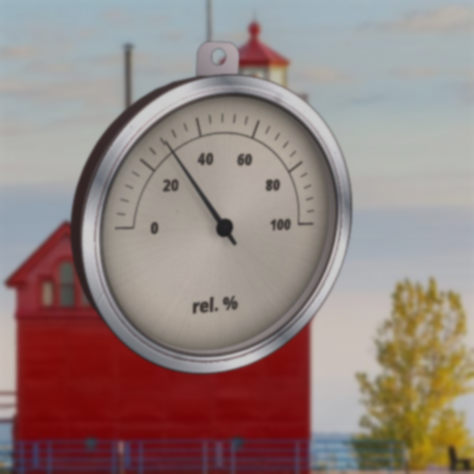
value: 28
